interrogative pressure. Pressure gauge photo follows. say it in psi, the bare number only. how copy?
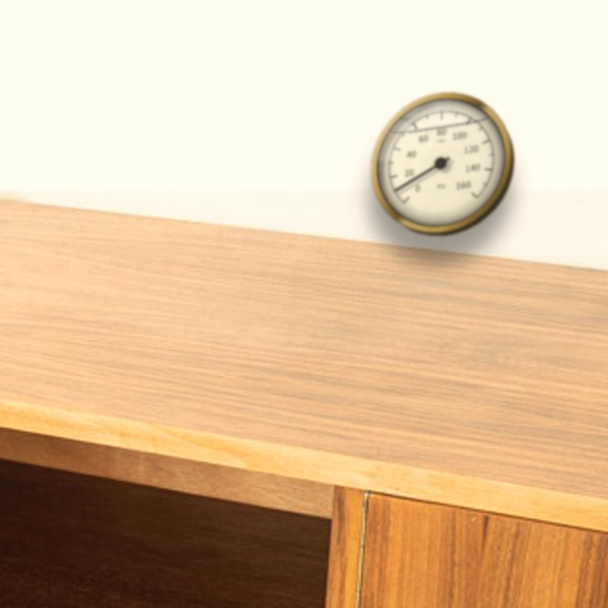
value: 10
